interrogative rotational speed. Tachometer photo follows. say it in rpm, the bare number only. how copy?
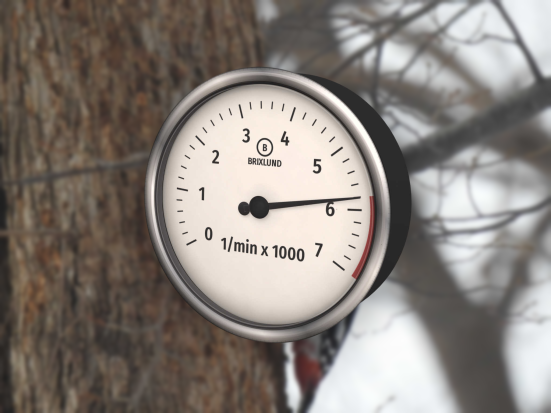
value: 5800
